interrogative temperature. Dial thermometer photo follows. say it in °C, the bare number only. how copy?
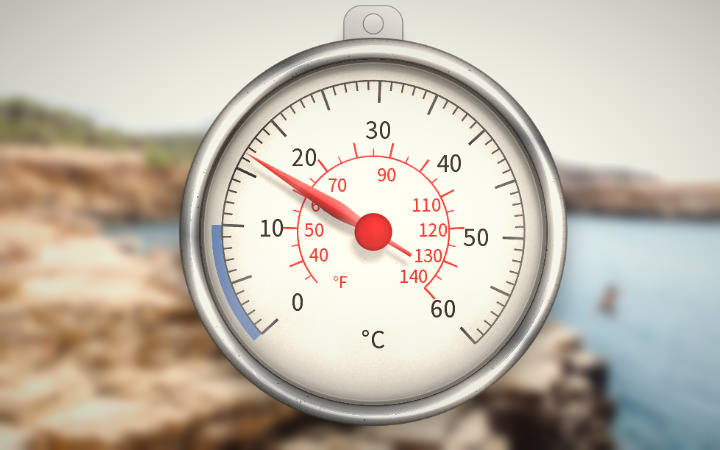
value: 16.5
